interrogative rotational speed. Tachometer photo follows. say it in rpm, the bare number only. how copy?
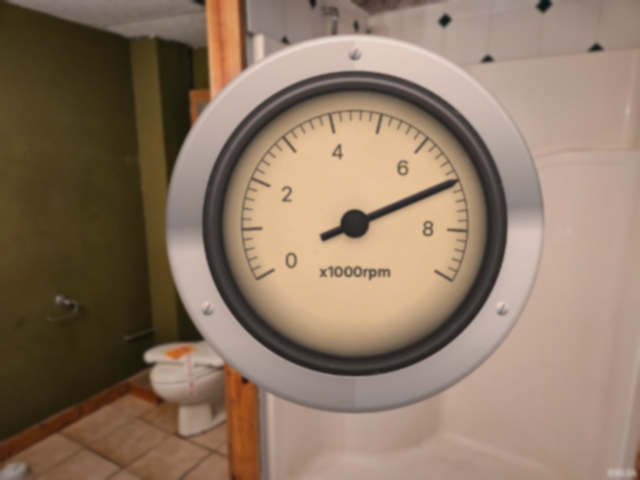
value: 7000
